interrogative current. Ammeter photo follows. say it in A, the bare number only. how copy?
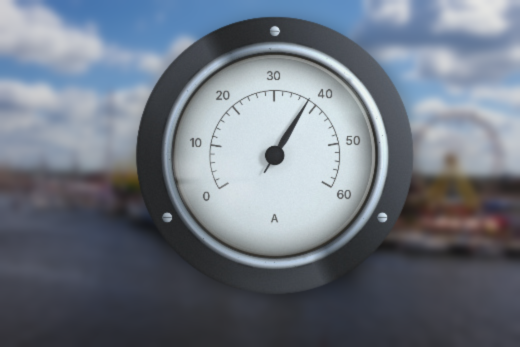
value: 38
